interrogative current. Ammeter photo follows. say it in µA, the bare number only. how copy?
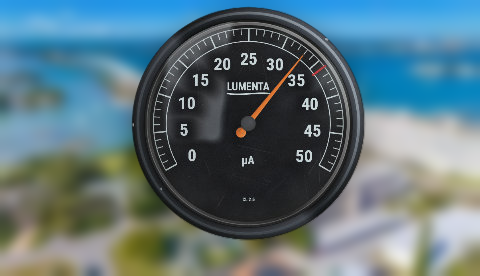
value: 33
